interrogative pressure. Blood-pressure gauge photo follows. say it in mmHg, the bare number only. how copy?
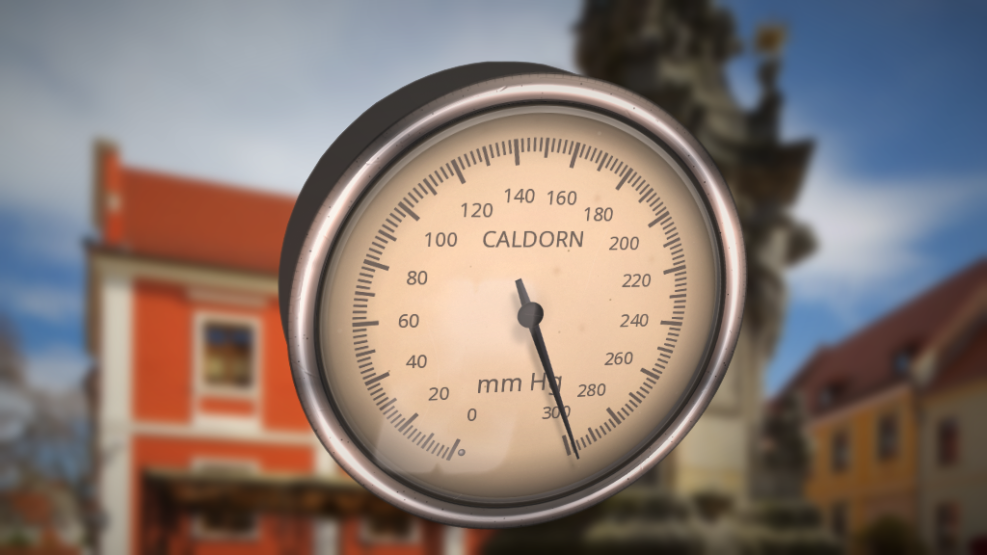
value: 298
